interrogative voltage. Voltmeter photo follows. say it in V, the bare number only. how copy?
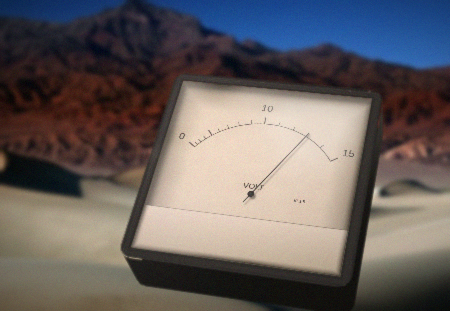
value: 13
